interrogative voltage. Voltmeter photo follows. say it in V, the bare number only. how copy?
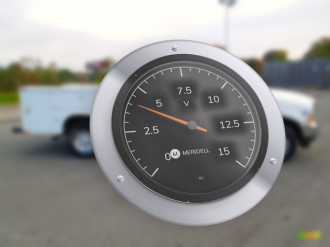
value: 4
